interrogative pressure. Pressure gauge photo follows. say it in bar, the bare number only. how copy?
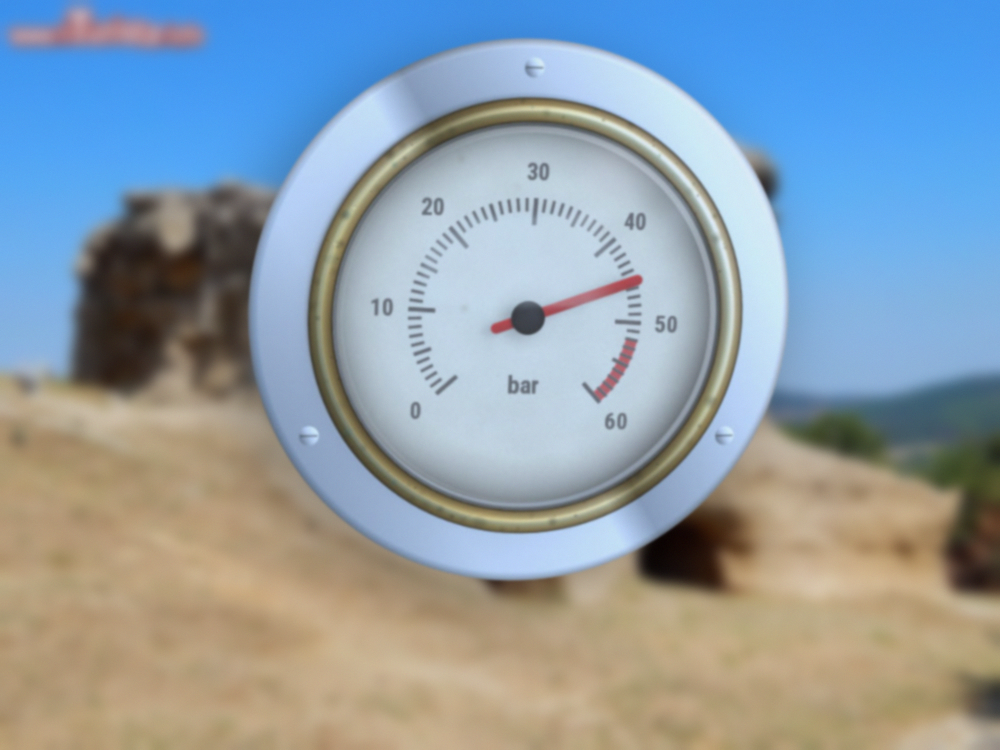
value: 45
